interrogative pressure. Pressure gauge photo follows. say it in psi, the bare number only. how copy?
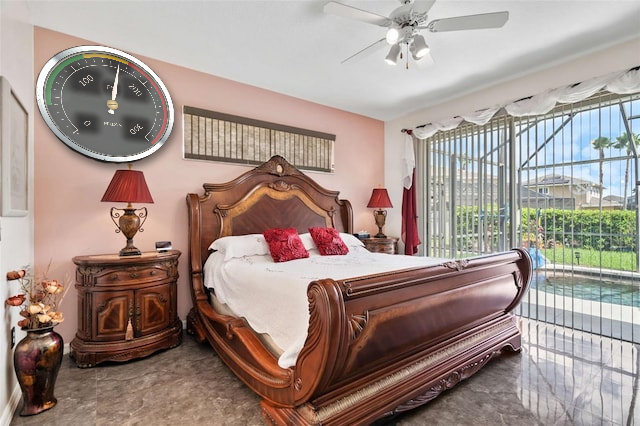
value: 160
